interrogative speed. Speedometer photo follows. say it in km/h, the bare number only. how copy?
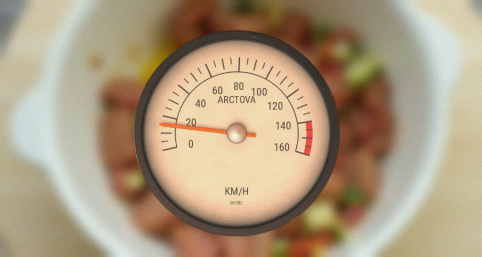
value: 15
